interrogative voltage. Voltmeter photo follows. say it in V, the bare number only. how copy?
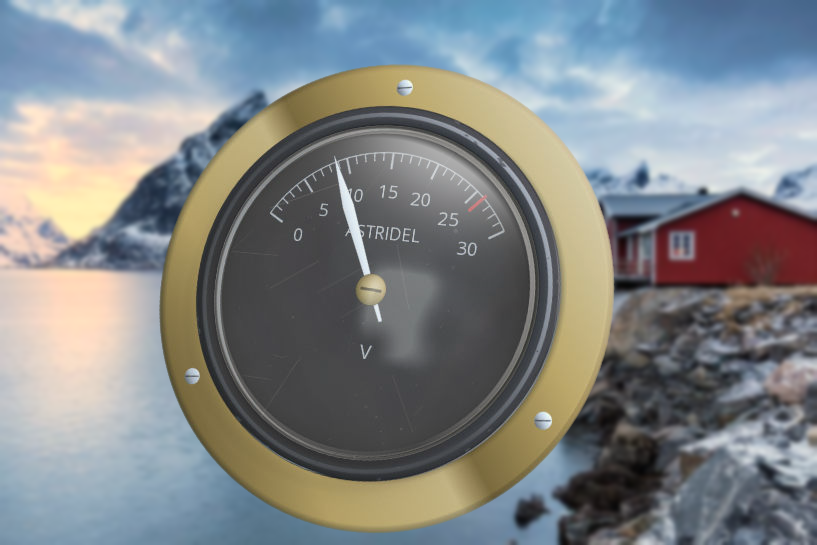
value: 9
